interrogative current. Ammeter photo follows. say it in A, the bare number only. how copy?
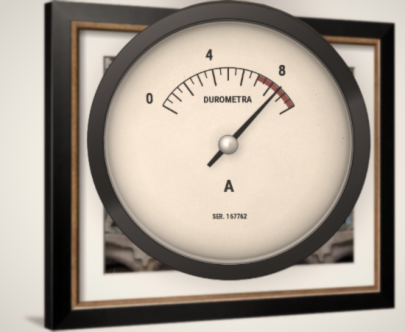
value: 8.5
